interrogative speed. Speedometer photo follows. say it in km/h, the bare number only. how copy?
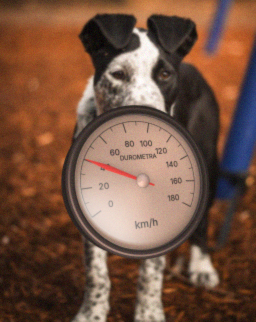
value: 40
